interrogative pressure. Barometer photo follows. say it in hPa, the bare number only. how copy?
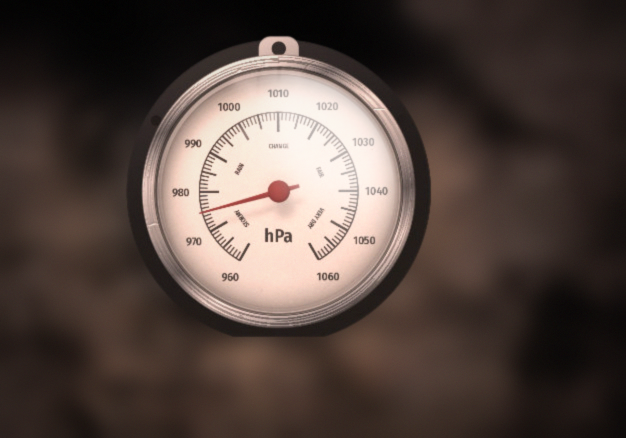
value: 975
